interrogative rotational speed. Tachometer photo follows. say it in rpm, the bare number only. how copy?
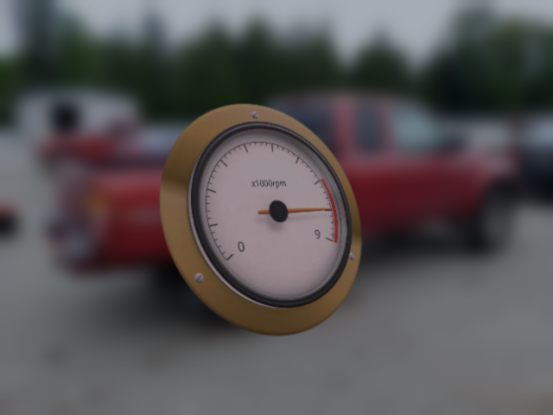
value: 8000
